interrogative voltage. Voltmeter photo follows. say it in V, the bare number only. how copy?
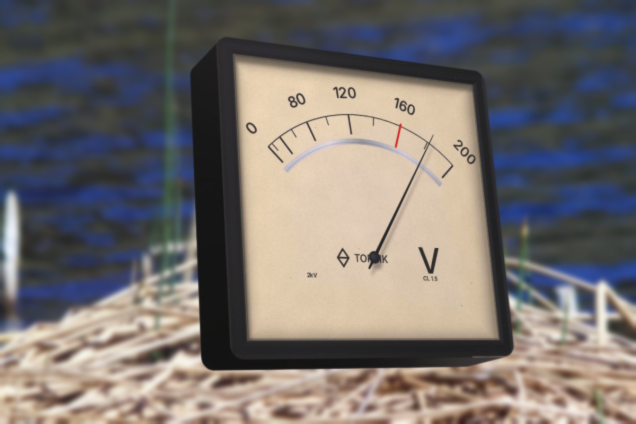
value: 180
